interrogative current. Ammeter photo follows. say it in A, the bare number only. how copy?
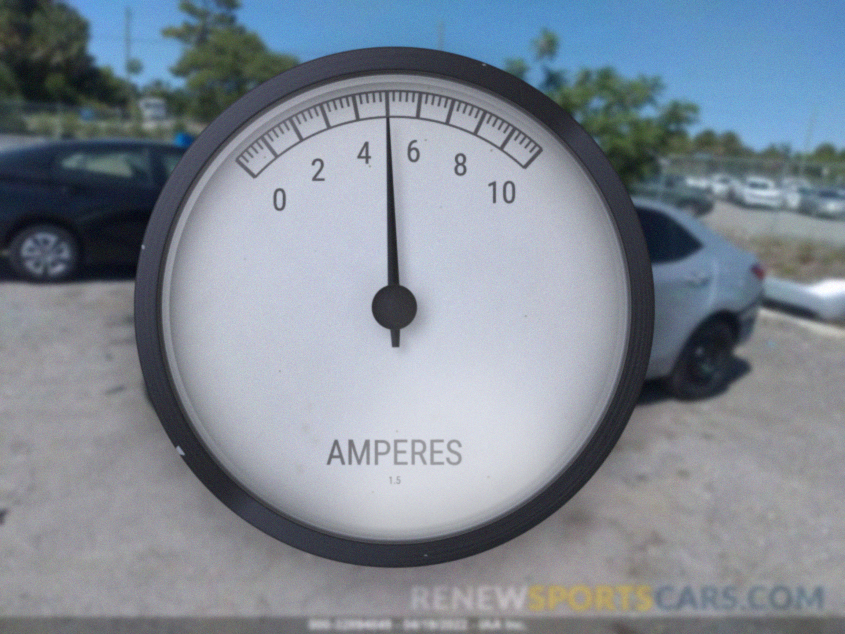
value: 5
